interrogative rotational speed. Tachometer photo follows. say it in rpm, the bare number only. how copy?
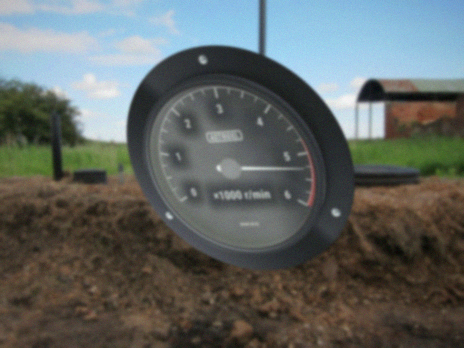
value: 5250
